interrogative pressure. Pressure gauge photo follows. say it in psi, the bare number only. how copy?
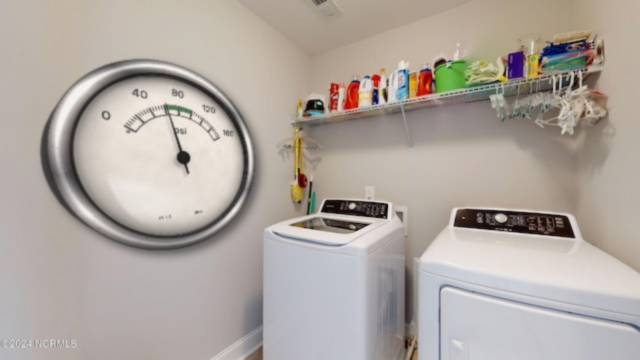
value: 60
